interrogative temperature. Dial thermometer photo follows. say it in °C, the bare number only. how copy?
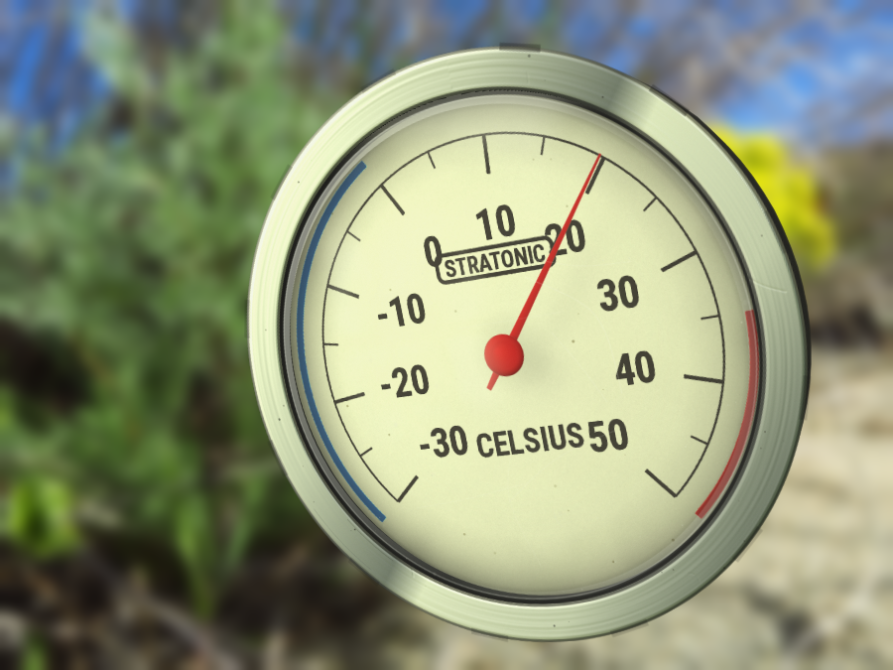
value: 20
